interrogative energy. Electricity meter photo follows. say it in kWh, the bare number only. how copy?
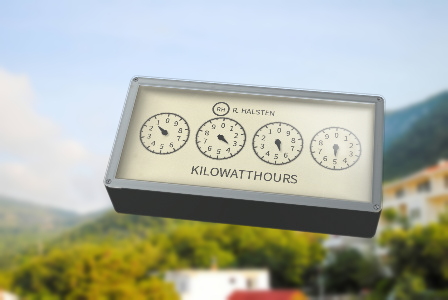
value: 1355
